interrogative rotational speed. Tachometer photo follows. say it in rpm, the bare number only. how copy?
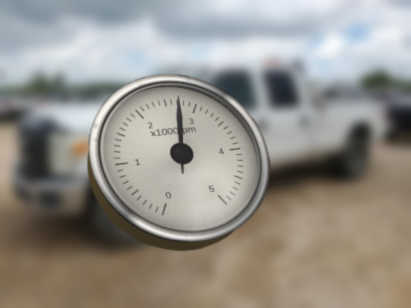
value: 2700
